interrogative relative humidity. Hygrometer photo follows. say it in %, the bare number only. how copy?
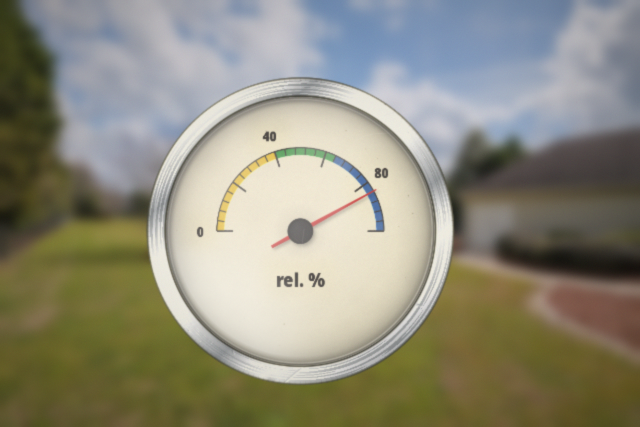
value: 84
